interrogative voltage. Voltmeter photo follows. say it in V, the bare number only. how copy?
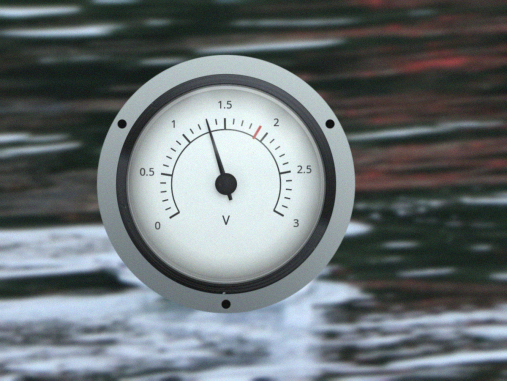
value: 1.3
